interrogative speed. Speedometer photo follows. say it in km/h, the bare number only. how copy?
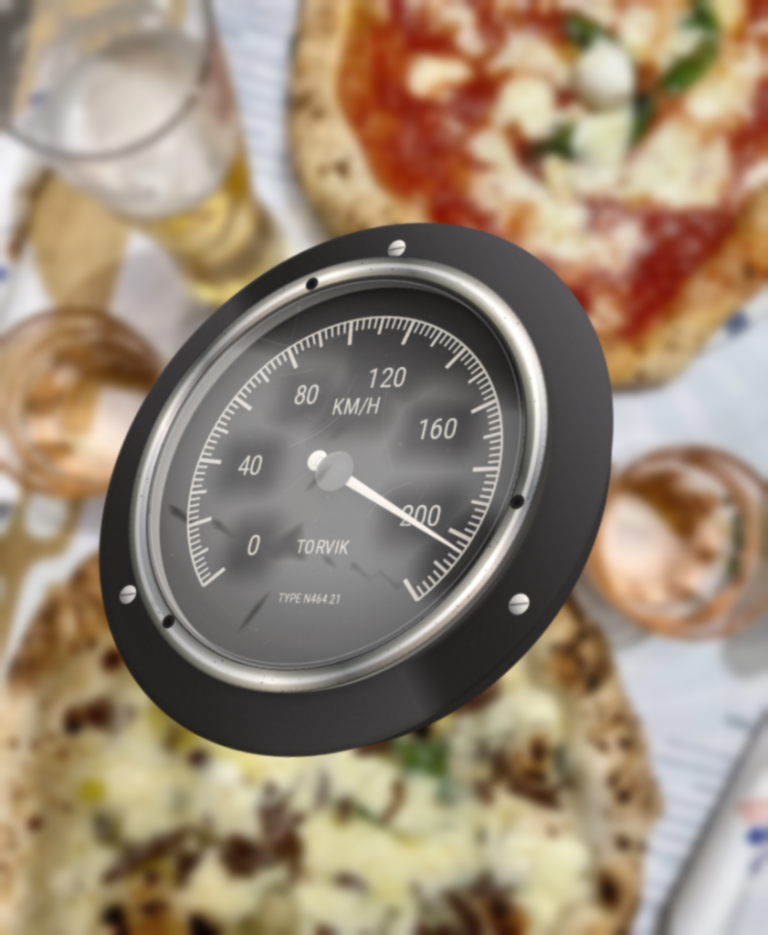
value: 204
